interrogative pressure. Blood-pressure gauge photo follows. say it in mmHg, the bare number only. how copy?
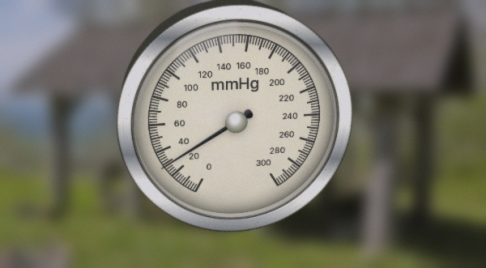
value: 30
